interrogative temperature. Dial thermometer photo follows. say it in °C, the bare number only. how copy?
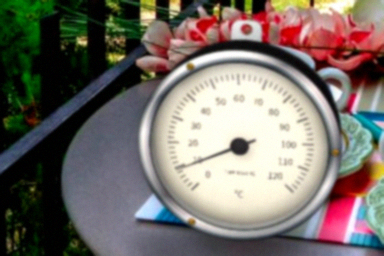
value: 10
